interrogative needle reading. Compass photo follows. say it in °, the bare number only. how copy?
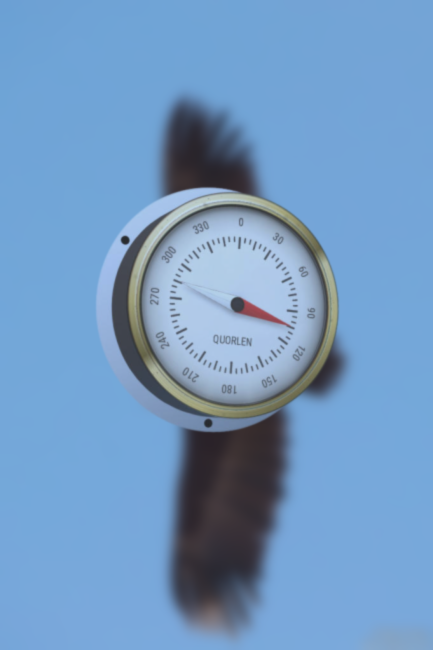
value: 105
